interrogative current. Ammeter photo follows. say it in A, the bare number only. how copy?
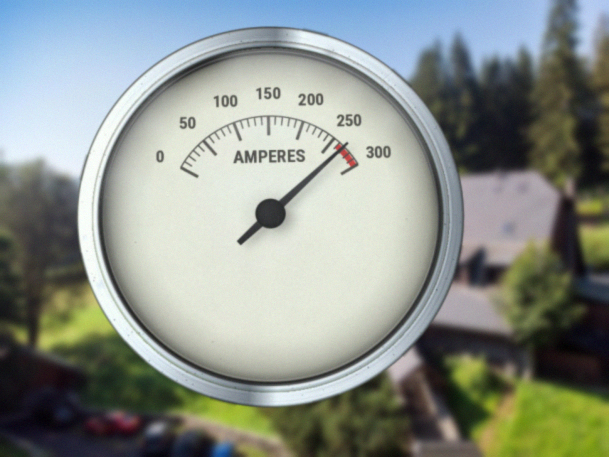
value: 270
